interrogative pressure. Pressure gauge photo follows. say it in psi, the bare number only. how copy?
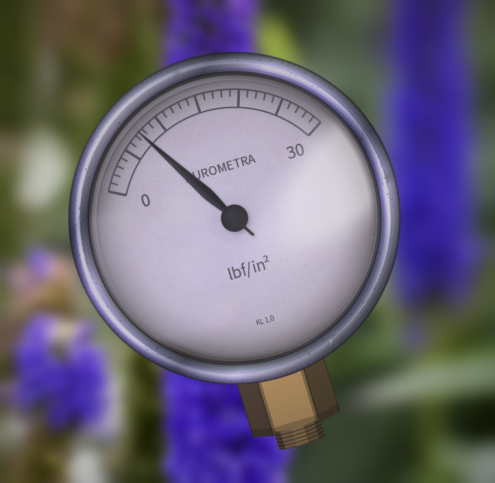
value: 7.5
